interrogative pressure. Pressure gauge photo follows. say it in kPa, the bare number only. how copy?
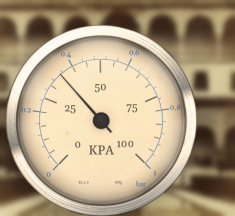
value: 35
